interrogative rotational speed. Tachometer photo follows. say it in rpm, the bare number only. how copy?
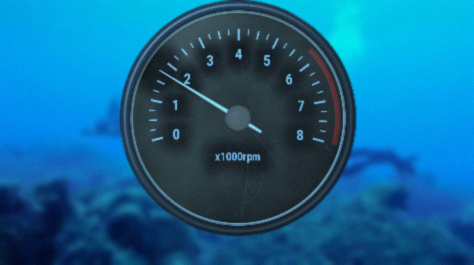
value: 1750
